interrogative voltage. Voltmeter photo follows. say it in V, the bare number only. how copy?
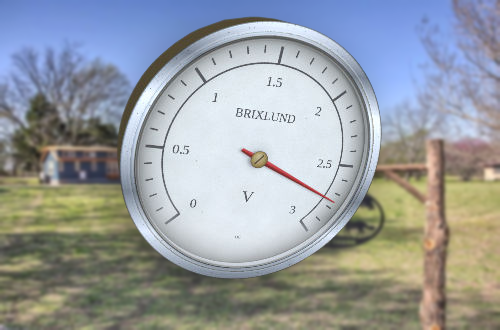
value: 2.75
